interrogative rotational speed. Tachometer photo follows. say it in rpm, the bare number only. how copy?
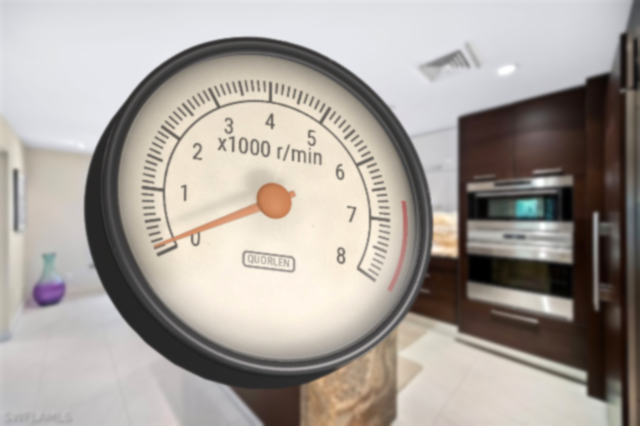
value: 100
